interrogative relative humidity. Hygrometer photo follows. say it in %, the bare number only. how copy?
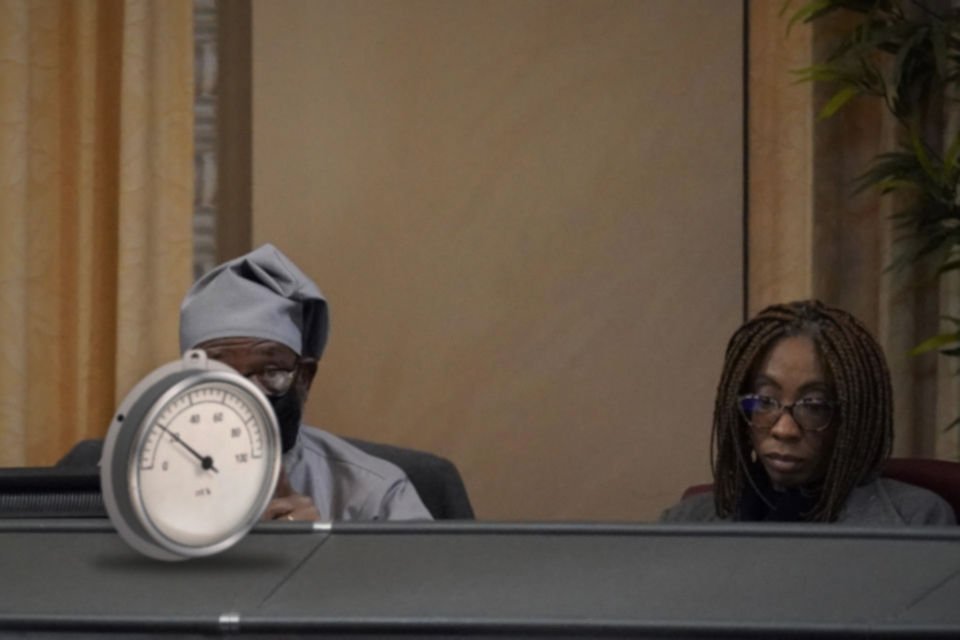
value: 20
